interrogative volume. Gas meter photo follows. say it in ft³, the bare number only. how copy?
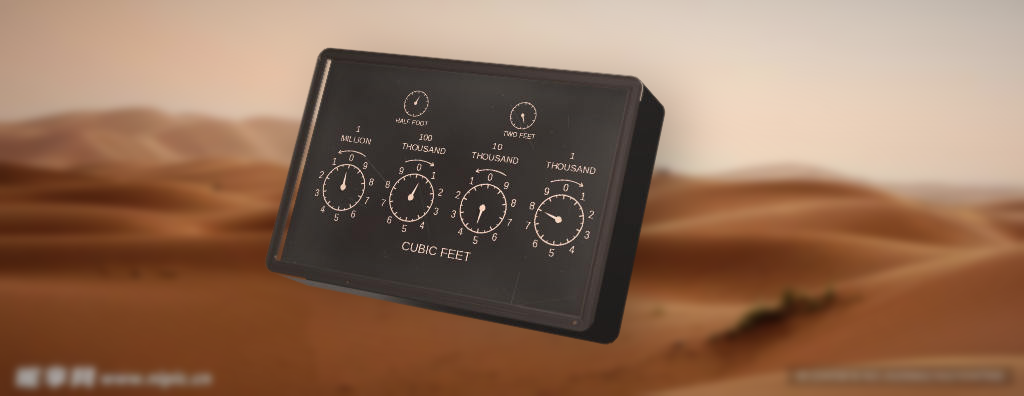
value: 4800
